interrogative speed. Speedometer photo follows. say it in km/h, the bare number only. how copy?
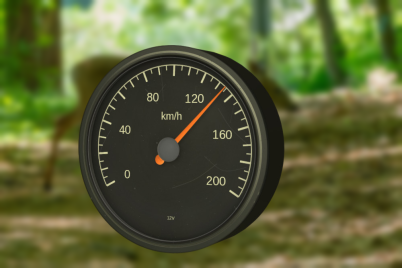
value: 135
